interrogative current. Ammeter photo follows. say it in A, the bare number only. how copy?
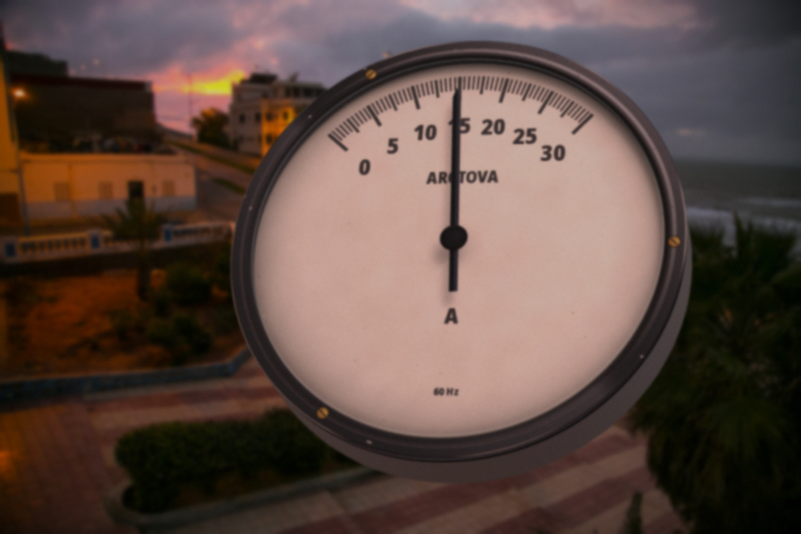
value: 15
